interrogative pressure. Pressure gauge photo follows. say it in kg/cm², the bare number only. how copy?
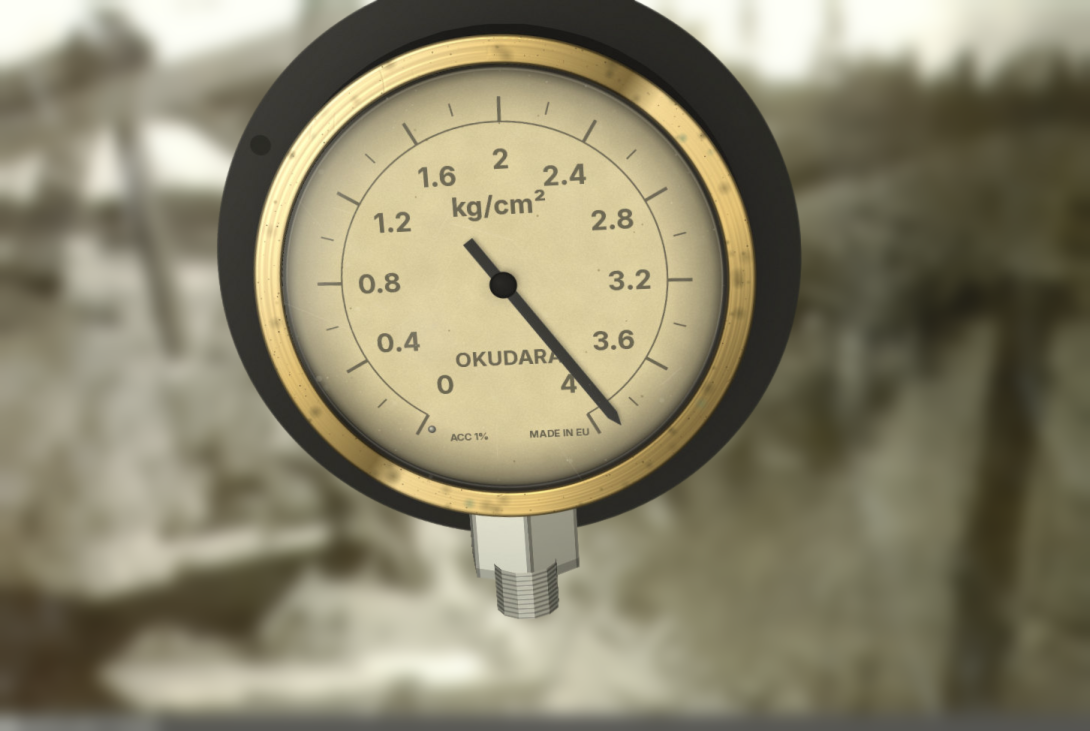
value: 3.9
